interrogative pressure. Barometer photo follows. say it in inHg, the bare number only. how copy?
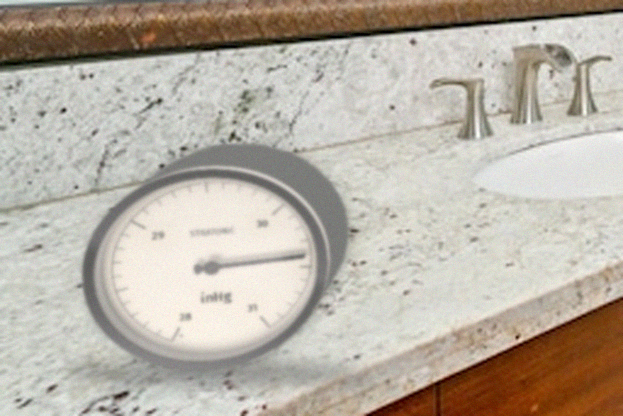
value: 30.4
